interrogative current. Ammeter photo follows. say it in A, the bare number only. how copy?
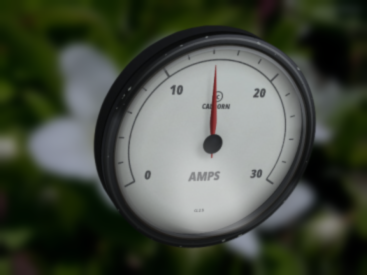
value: 14
